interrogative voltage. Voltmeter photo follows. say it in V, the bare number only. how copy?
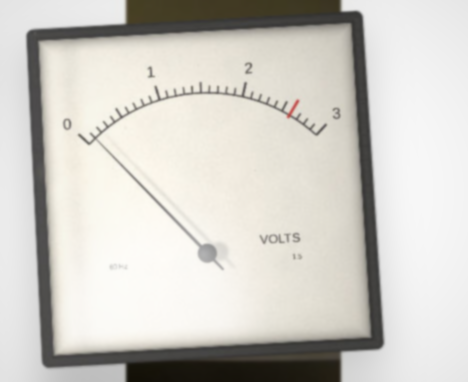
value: 0.1
